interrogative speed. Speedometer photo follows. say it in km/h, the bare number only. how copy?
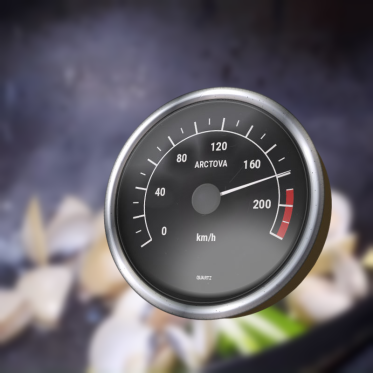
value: 180
